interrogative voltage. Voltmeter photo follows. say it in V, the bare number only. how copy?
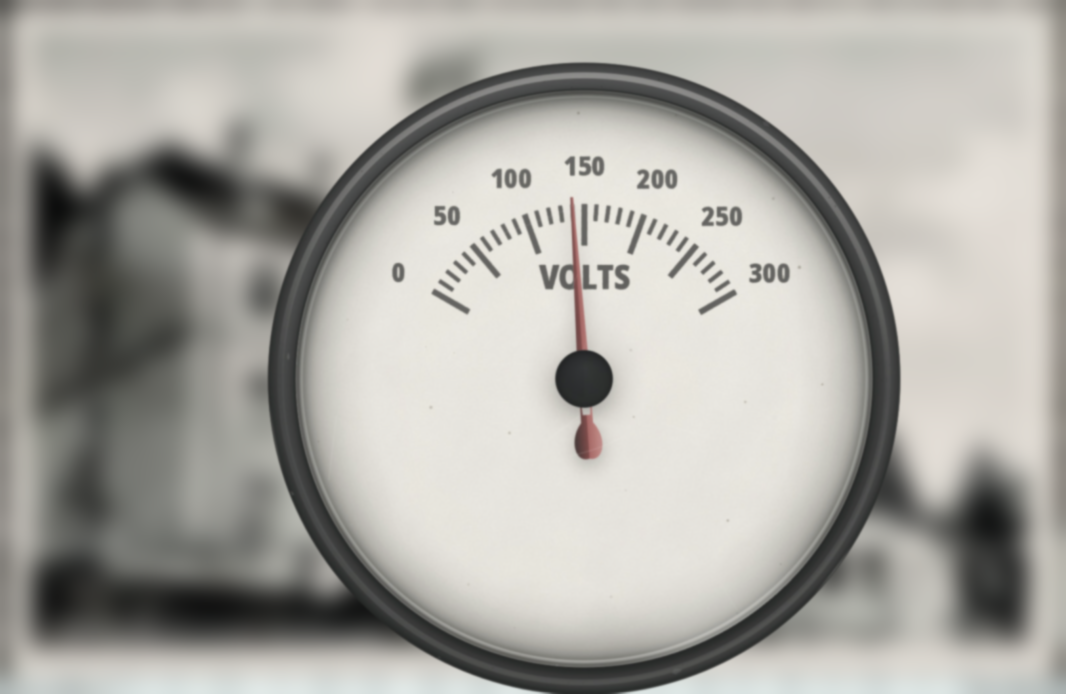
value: 140
